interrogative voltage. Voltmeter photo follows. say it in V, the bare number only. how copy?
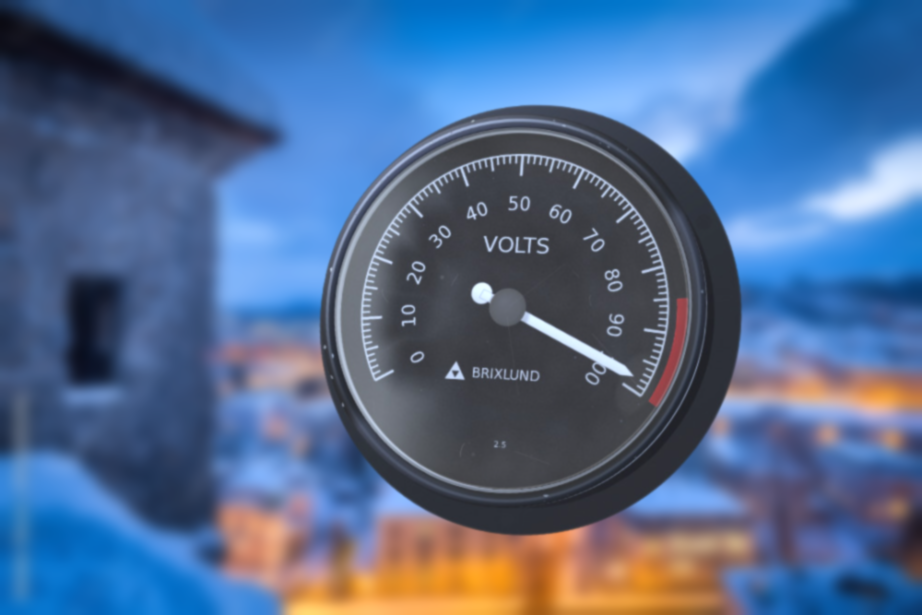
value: 98
